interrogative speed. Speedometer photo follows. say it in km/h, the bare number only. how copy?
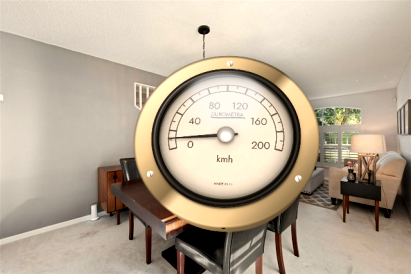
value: 10
